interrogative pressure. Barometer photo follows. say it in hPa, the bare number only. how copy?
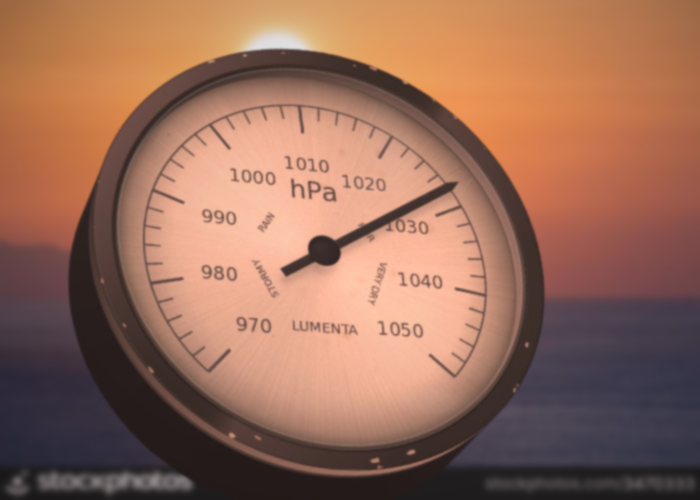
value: 1028
